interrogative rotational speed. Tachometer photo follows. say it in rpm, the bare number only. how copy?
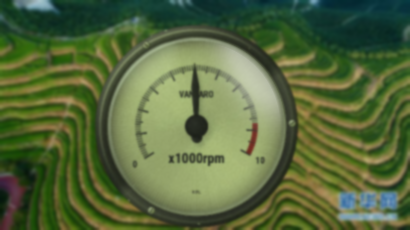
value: 5000
